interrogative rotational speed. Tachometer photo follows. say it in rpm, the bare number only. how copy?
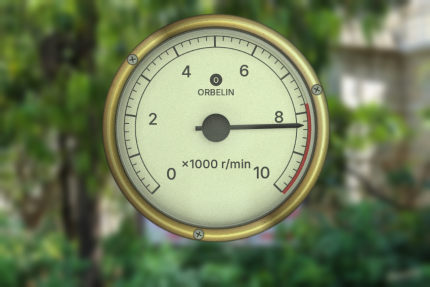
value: 8300
